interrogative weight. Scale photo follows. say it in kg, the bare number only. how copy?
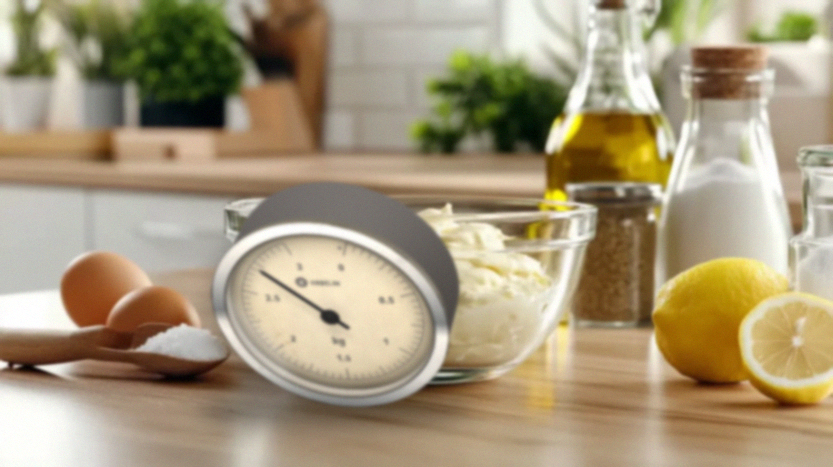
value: 2.75
